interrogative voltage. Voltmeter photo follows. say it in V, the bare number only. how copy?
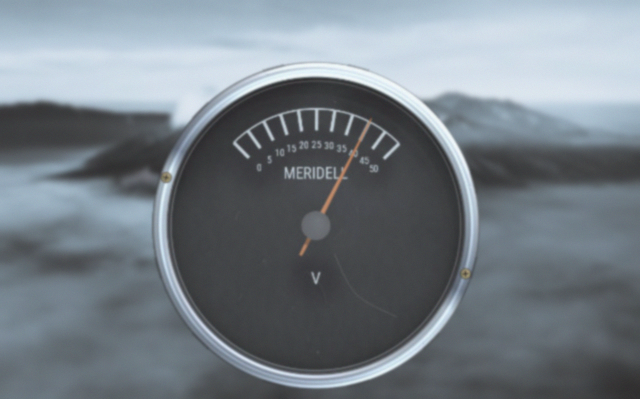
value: 40
